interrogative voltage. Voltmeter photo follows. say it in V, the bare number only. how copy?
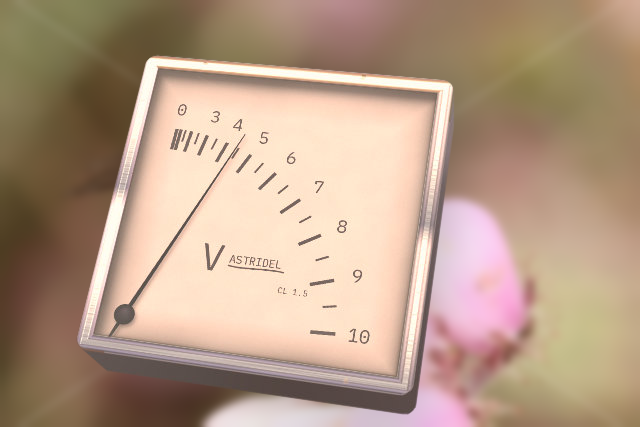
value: 4.5
